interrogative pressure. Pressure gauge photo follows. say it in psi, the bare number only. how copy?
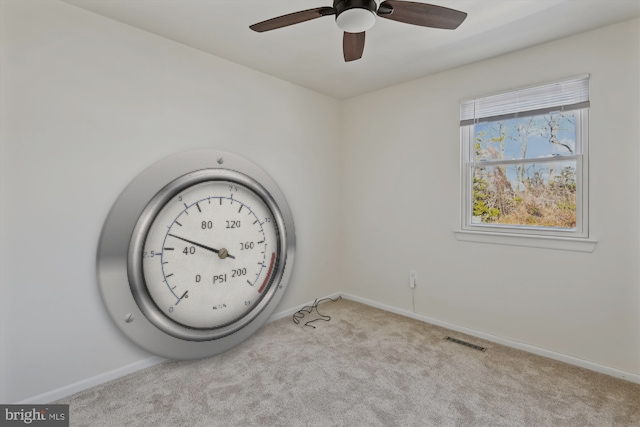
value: 50
